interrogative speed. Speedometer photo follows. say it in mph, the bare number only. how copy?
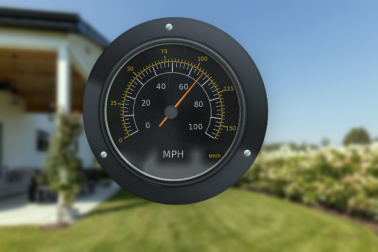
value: 66
